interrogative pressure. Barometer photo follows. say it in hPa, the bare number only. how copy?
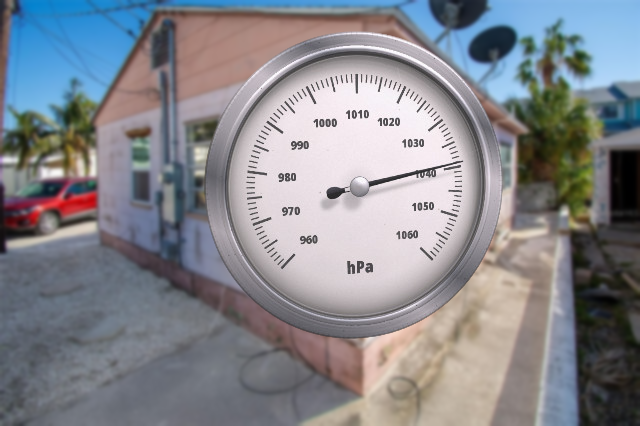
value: 1039
